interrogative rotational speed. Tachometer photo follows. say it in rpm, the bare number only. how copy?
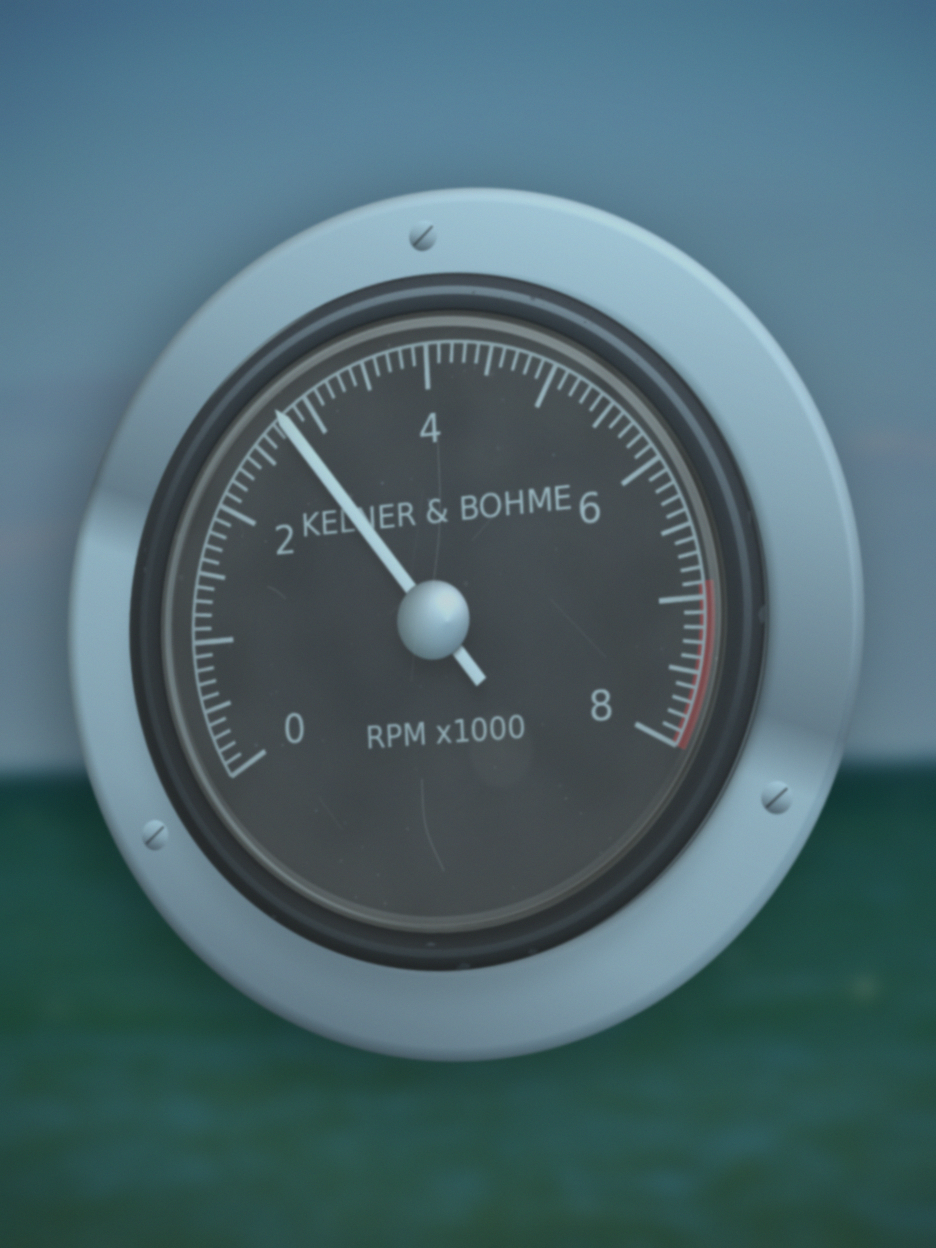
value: 2800
